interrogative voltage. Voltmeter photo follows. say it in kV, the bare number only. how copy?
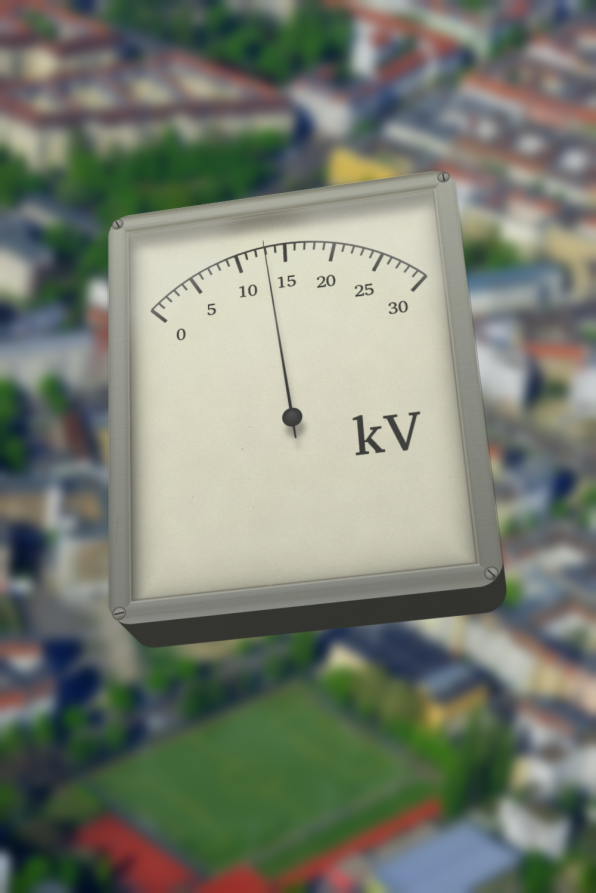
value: 13
